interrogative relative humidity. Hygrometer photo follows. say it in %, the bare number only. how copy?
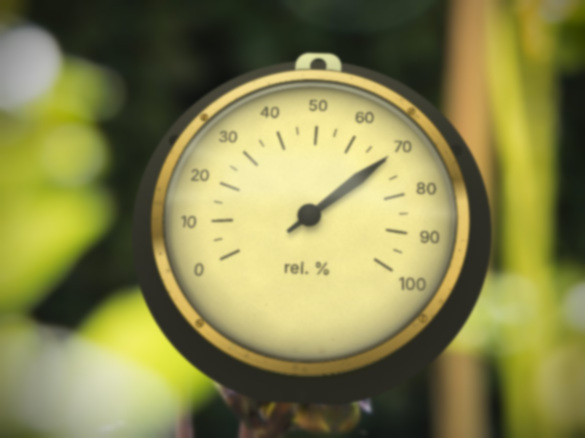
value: 70
